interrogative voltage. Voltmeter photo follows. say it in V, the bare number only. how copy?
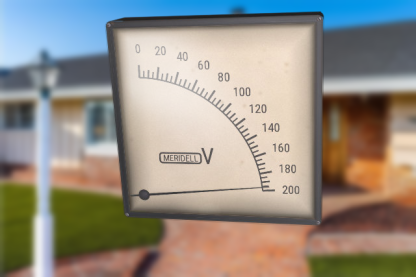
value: 195
